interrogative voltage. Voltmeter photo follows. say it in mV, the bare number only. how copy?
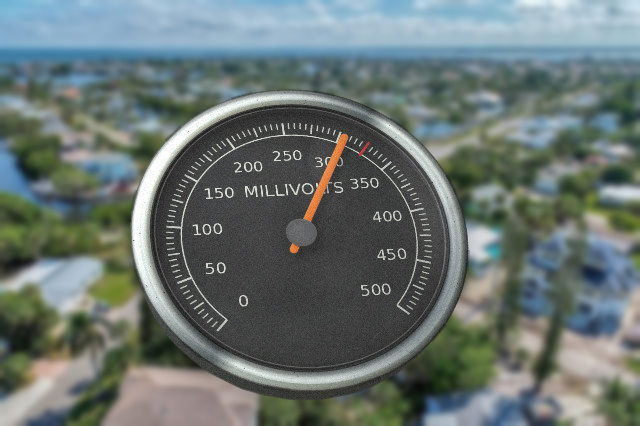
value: 305
